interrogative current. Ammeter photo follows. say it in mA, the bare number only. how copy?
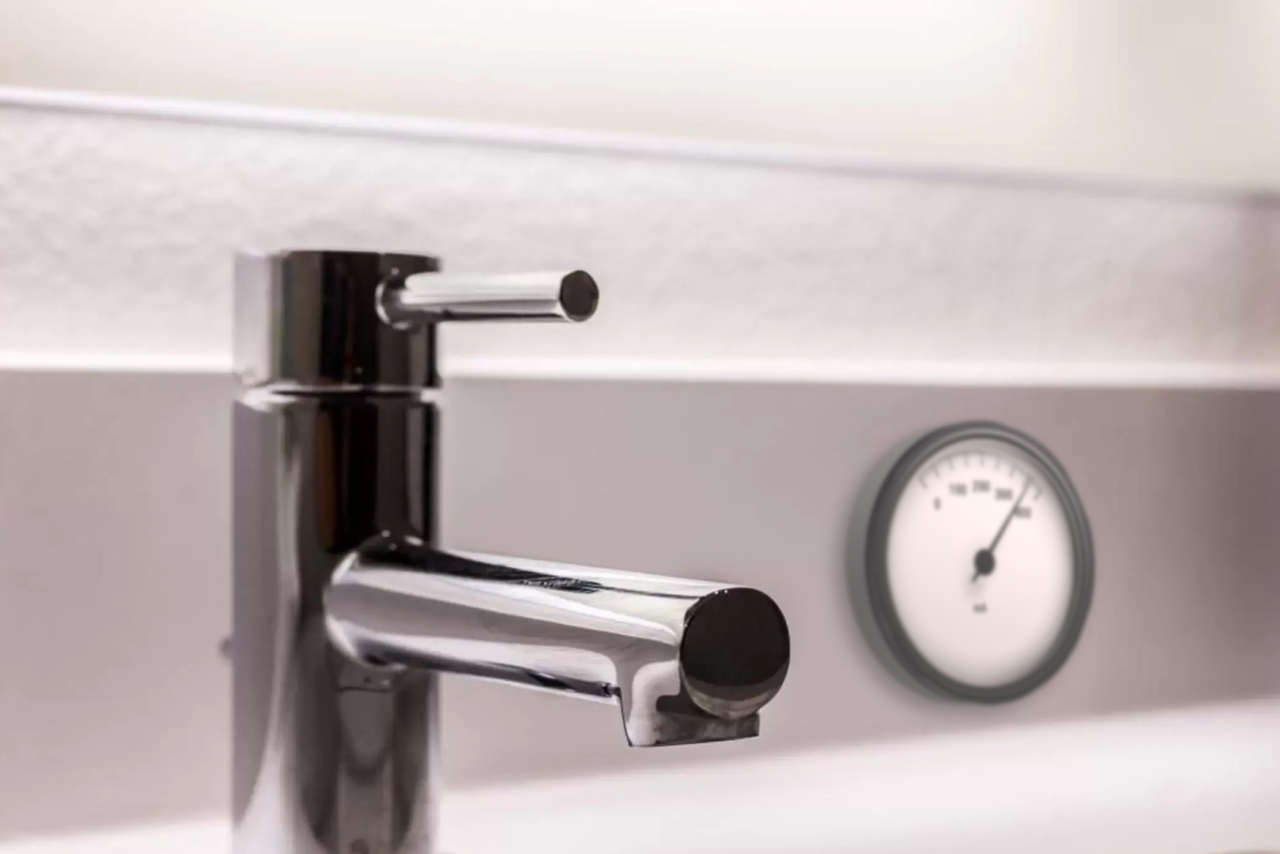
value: 350
